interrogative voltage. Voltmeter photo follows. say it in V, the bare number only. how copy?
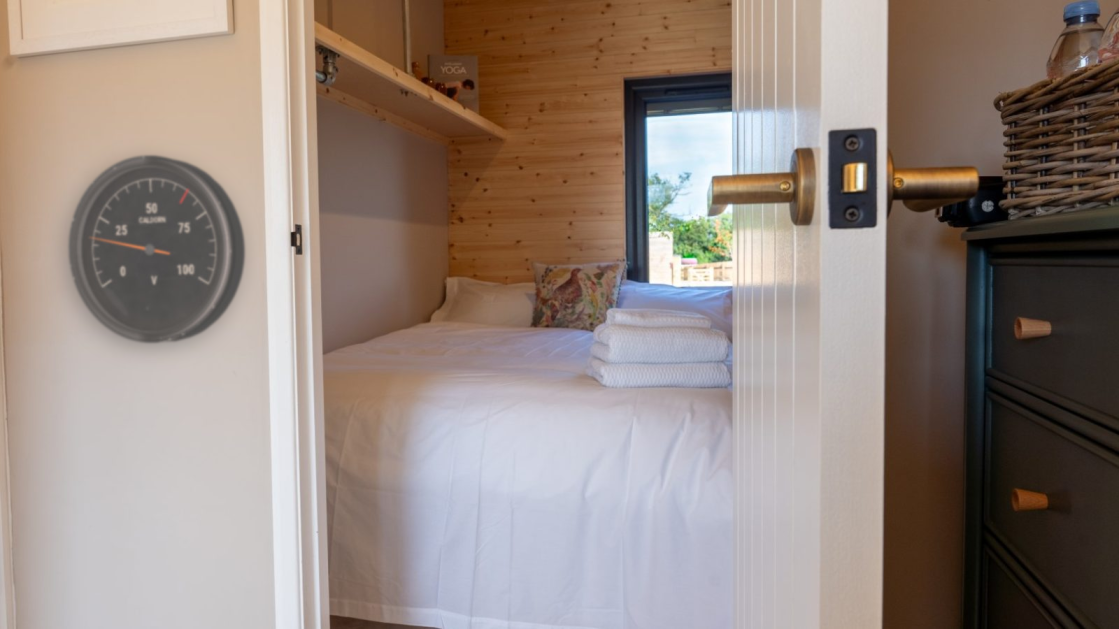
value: 17.5
